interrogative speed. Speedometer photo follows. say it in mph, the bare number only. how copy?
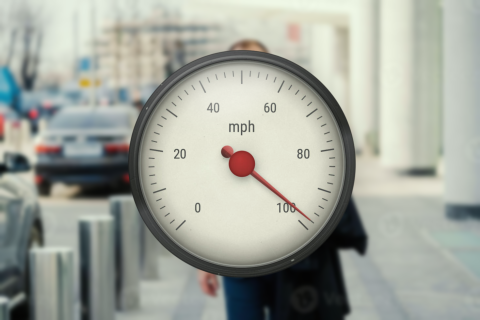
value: 98
